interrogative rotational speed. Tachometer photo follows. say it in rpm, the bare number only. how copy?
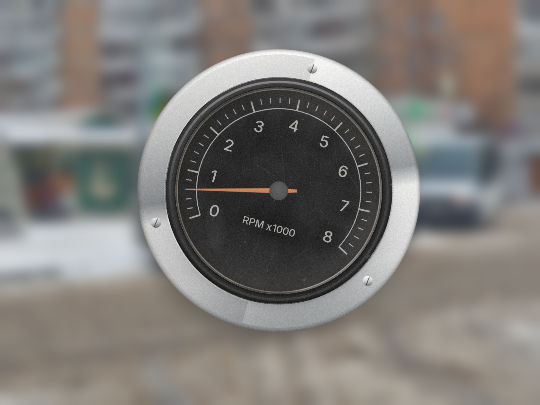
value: 600
